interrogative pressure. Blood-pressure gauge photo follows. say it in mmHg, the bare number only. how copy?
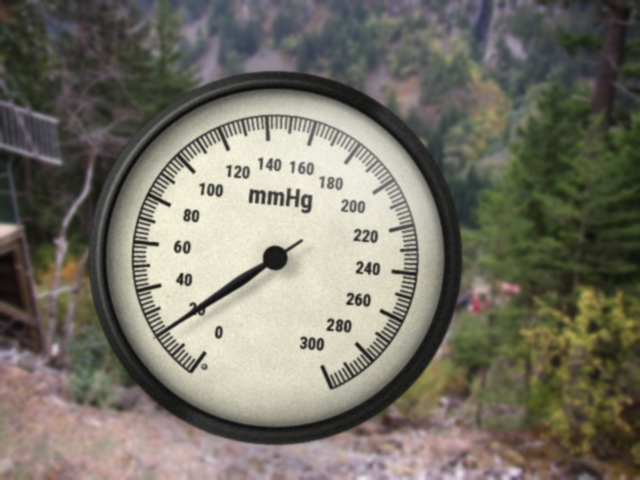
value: 20
